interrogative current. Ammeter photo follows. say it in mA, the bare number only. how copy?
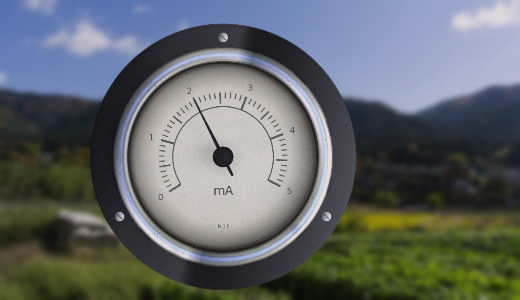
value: 2
